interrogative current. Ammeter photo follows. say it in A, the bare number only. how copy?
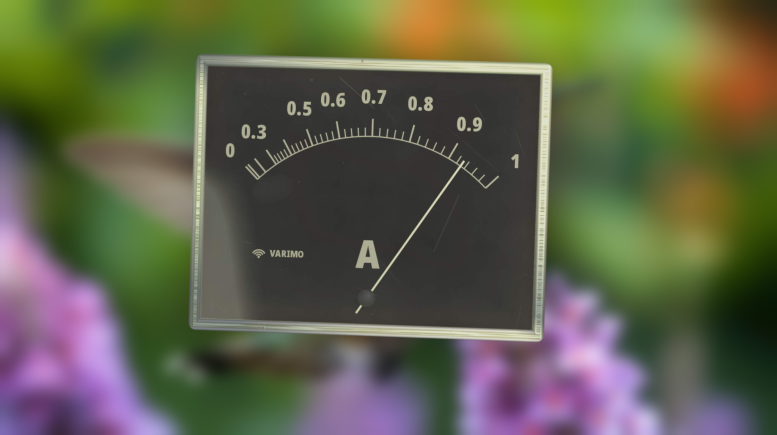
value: 0.93
